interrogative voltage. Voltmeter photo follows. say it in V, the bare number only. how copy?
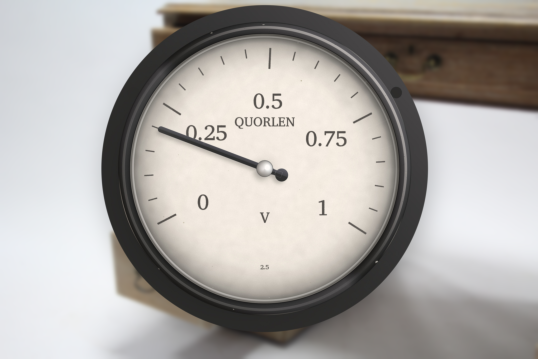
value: 0.2
